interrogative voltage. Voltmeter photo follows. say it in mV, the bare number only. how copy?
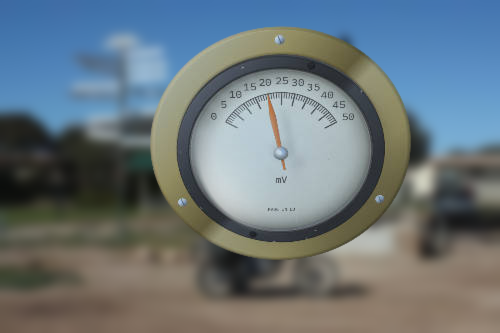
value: 20
